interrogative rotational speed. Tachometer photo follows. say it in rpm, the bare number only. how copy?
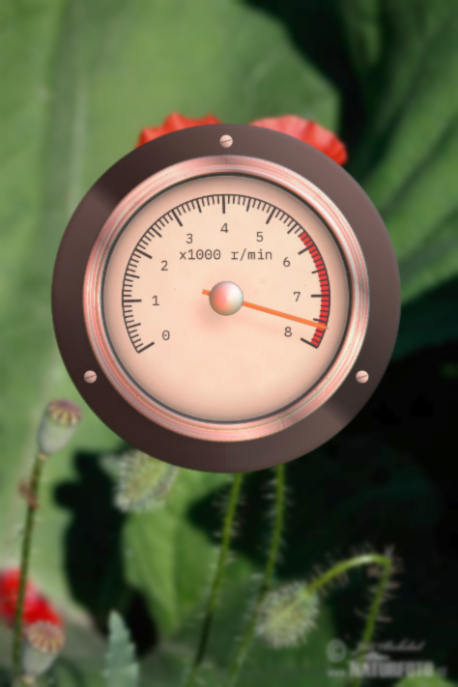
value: 7600
